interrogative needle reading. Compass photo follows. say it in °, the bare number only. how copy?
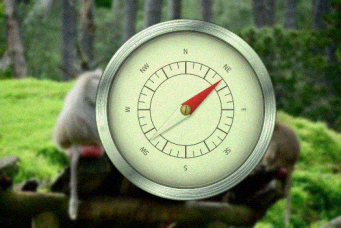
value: 50
